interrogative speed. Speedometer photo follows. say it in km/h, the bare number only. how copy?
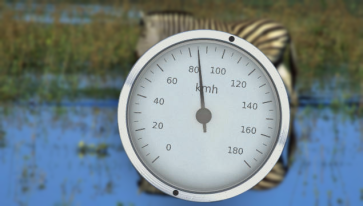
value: 85
